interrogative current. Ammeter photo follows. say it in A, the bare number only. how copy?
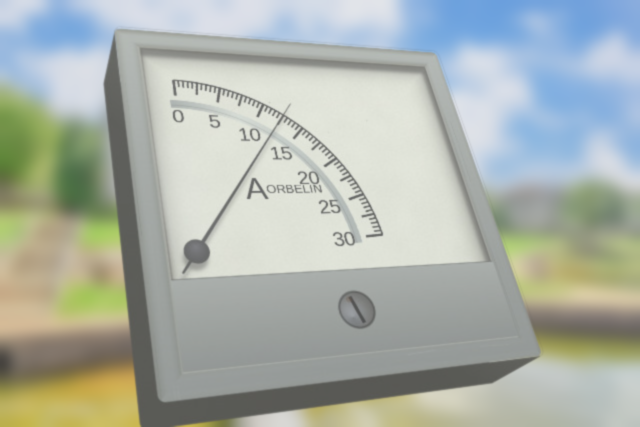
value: 12.5
